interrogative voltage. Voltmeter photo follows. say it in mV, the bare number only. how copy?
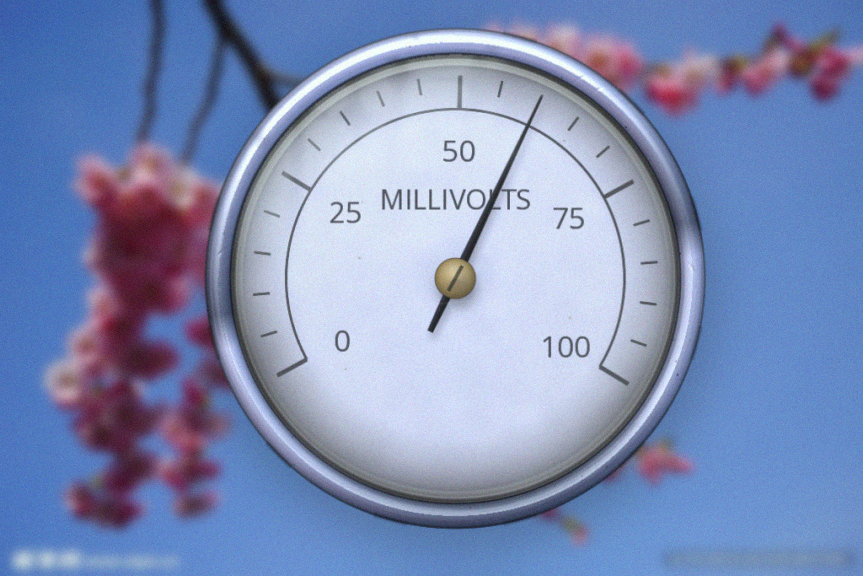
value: 60
